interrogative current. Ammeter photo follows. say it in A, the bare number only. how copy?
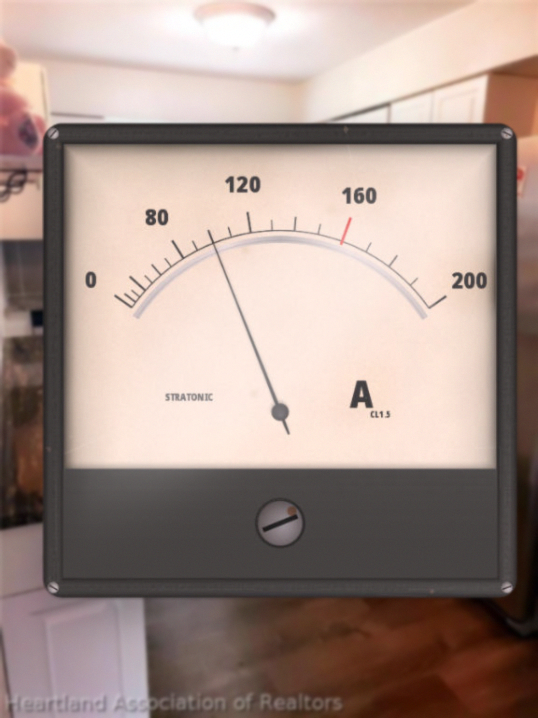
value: 100
